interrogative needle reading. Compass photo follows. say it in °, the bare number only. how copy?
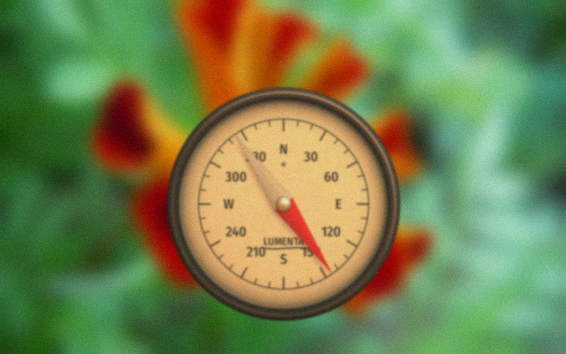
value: 145
